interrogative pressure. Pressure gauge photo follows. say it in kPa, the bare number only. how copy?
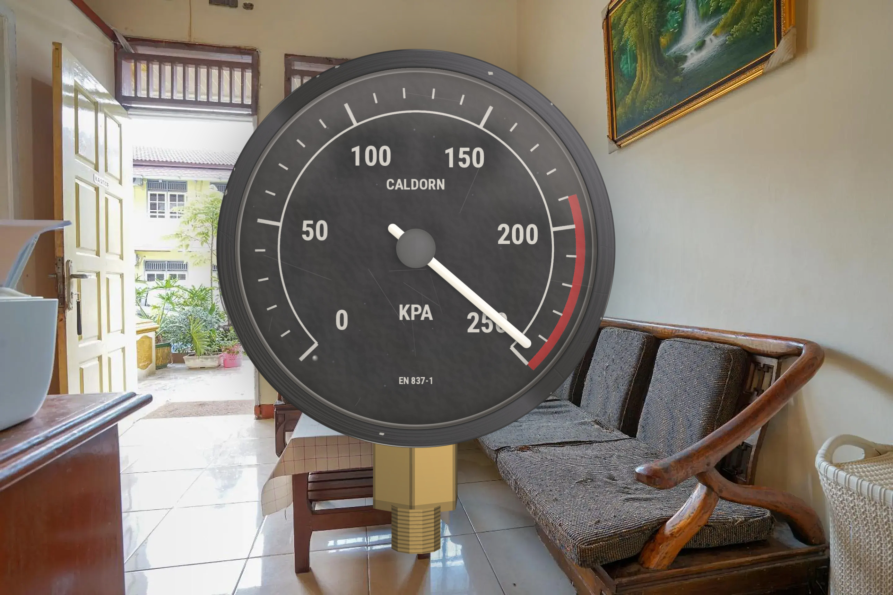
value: 245
